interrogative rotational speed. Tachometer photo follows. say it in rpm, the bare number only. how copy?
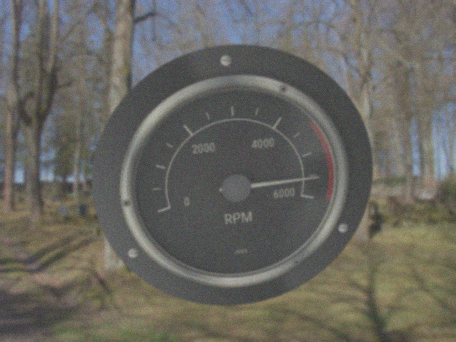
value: 5500
